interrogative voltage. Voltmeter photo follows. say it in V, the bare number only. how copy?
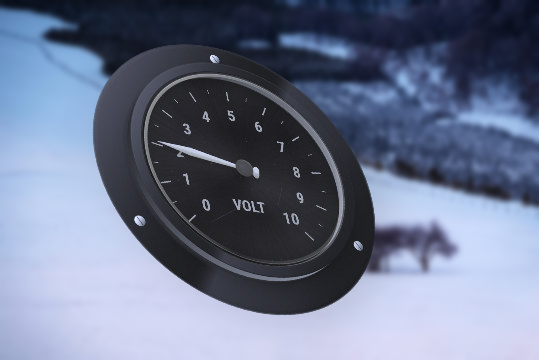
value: 2
